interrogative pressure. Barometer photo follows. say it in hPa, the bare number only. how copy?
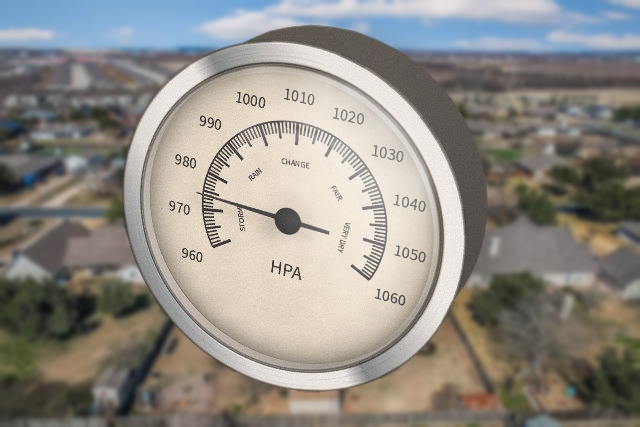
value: 975
